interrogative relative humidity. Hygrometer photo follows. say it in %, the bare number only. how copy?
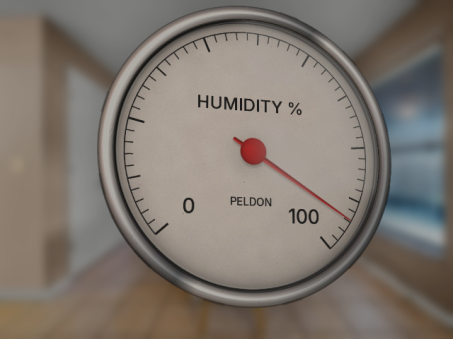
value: 94
